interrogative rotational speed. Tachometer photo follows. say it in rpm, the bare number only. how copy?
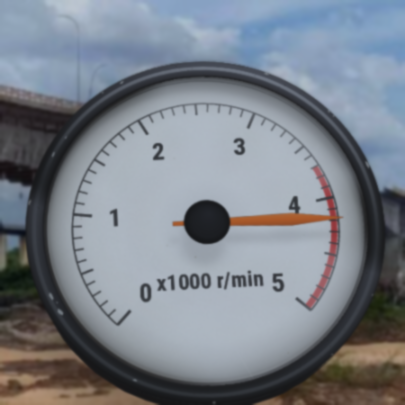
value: 4200
